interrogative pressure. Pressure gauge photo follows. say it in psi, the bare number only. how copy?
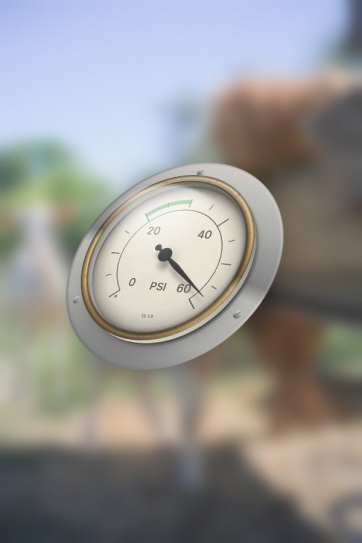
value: 57.5
